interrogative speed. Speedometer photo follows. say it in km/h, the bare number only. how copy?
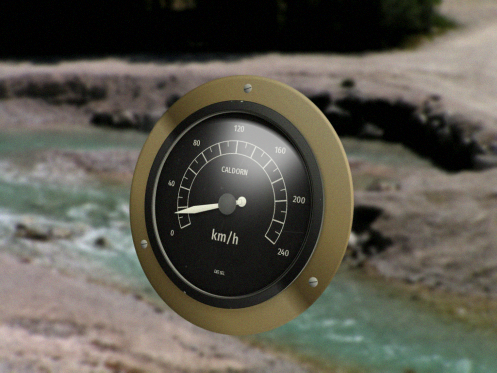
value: 15
